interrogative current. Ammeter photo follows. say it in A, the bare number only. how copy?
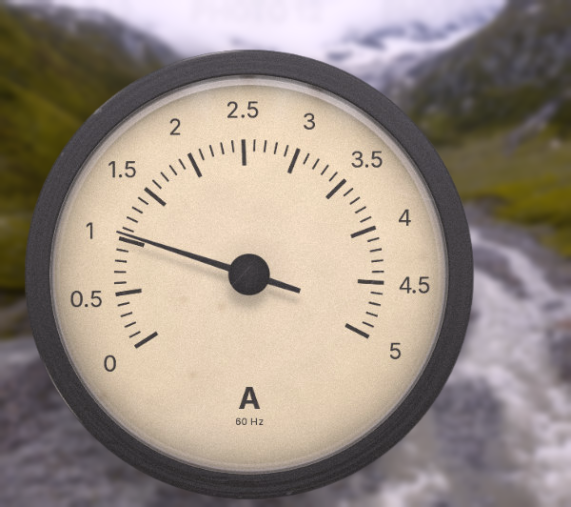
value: 1.05
